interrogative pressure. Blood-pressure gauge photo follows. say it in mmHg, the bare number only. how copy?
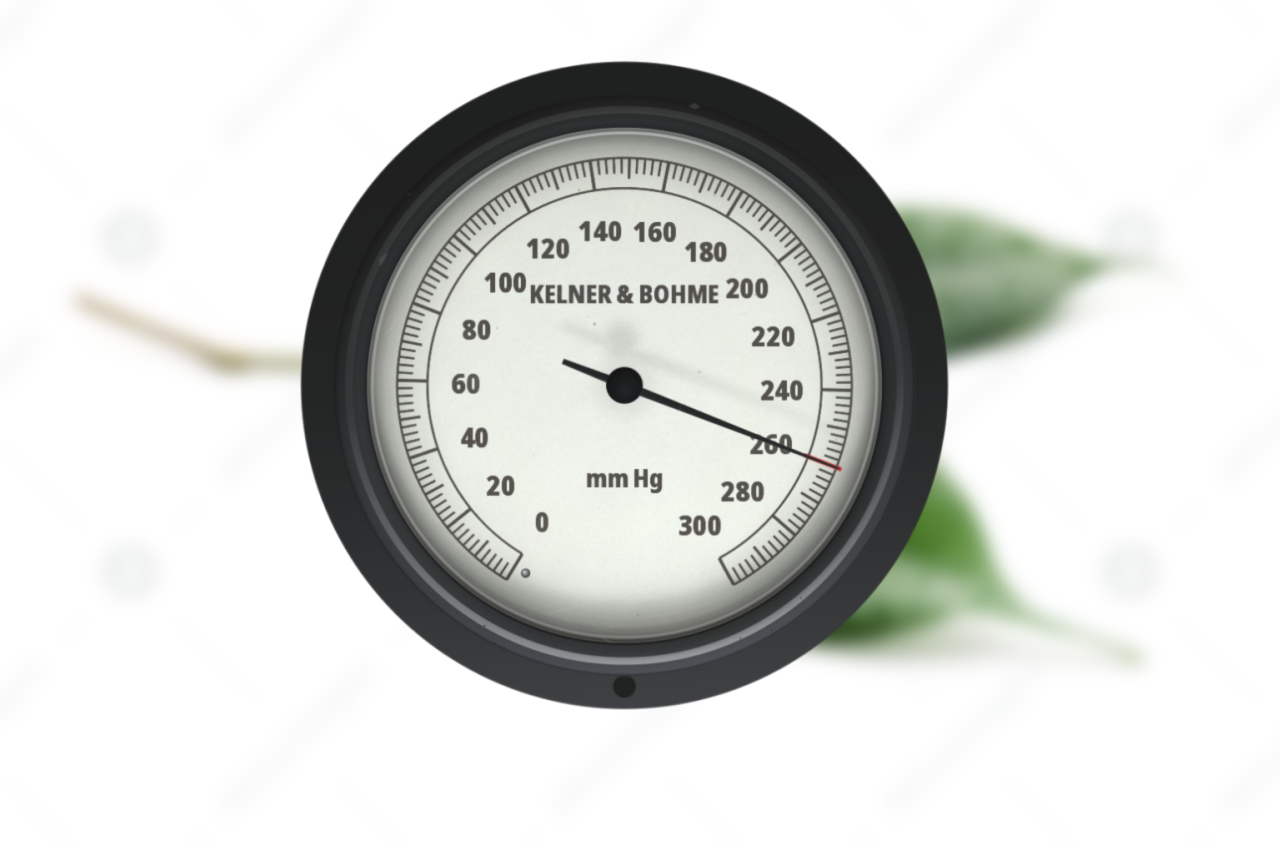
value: 260
